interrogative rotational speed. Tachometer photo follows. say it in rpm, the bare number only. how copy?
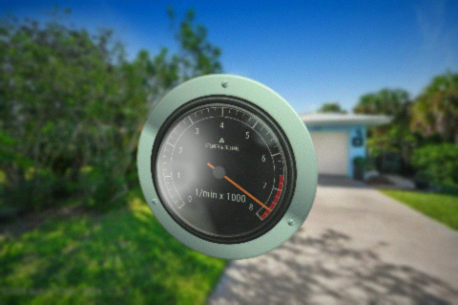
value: 7600
